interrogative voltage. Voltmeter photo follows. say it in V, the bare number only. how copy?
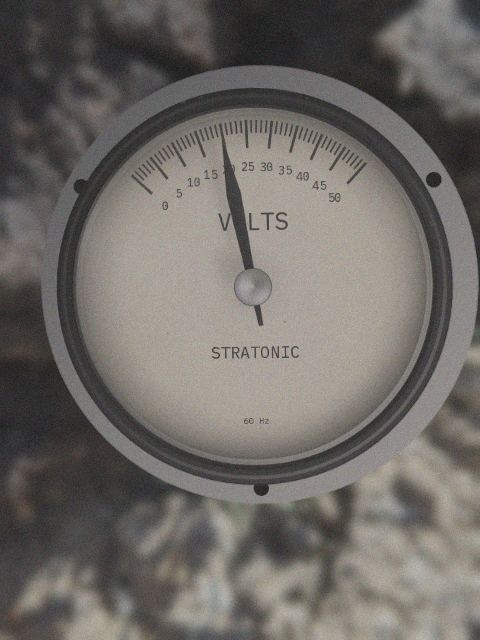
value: 20
